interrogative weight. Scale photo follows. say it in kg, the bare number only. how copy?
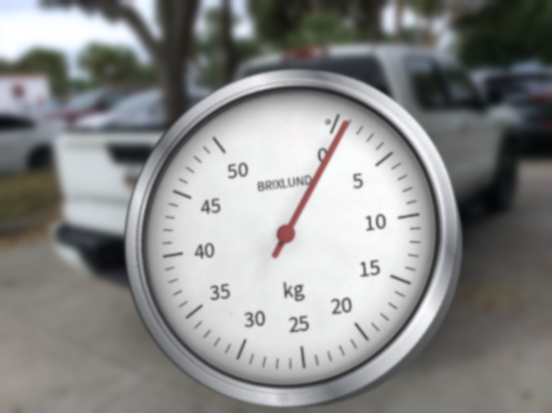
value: 1
